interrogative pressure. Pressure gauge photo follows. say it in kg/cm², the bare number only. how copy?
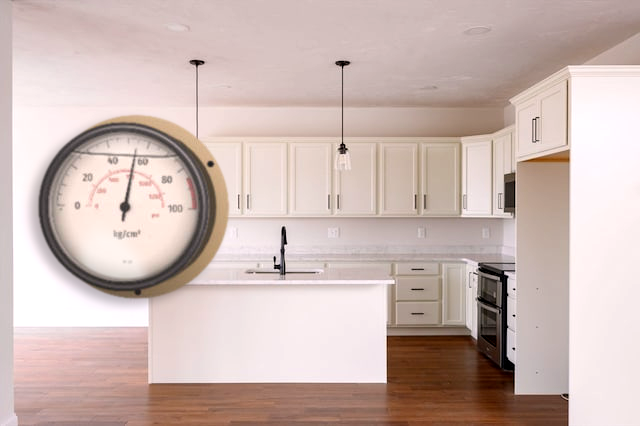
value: 55
